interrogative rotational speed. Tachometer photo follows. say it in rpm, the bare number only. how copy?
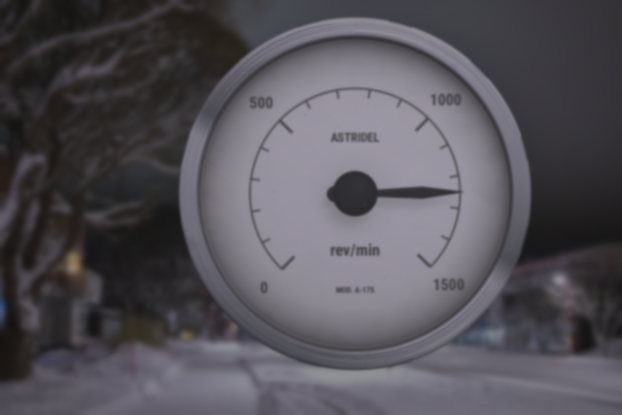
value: 1250
